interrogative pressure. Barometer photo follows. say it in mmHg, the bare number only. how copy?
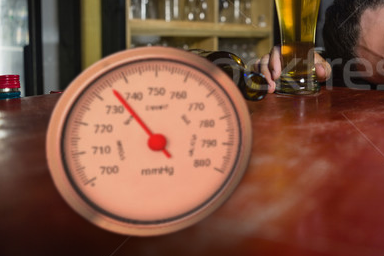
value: 735
